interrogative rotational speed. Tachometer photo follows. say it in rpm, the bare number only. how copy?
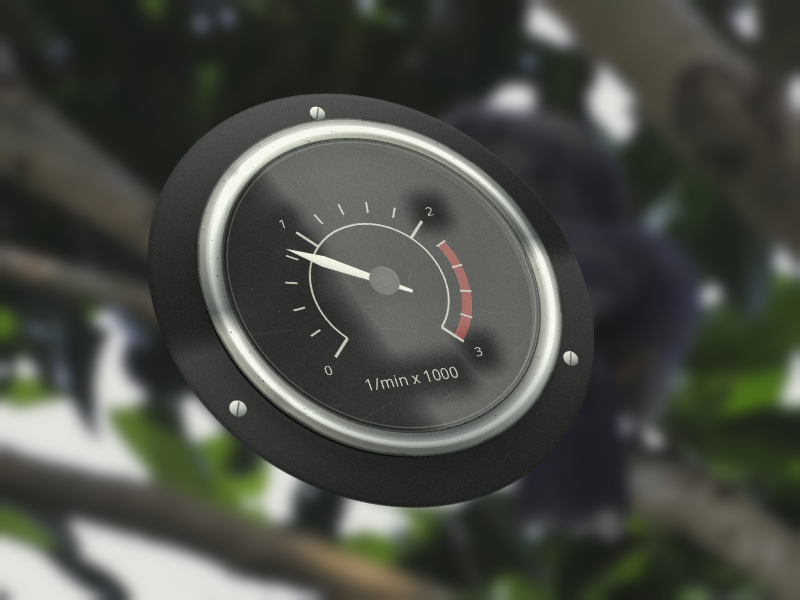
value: 800
